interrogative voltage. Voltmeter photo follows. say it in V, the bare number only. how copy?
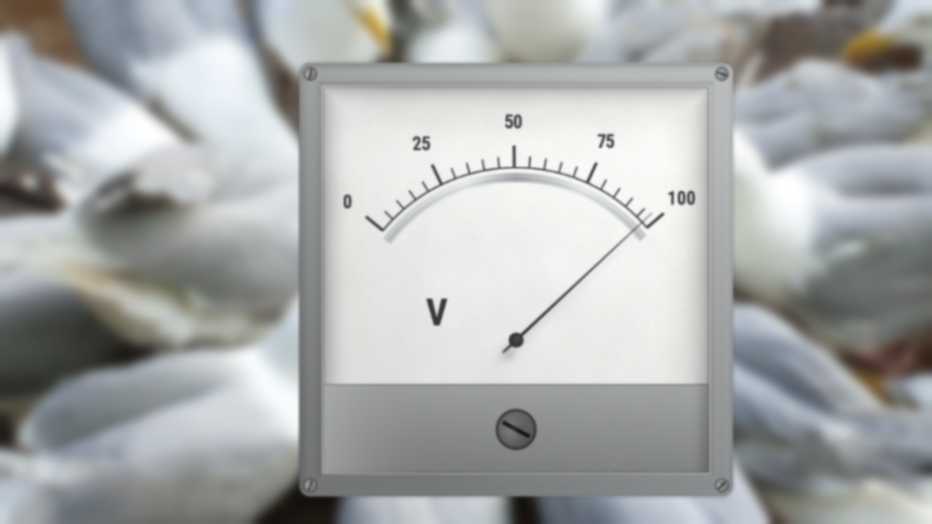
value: 97.5
